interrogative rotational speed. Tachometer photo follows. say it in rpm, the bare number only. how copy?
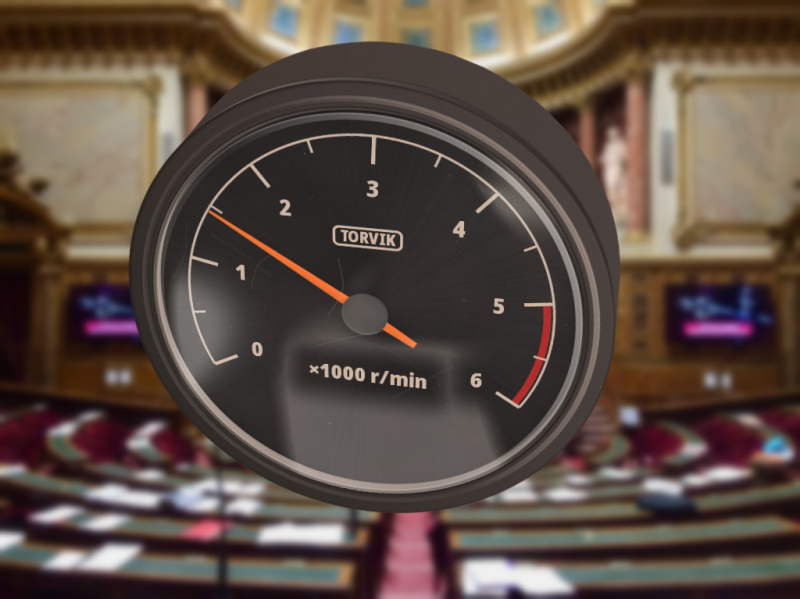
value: 1500
